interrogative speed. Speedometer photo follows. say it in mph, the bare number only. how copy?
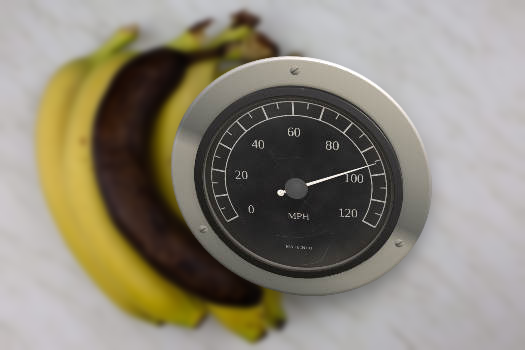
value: 95
